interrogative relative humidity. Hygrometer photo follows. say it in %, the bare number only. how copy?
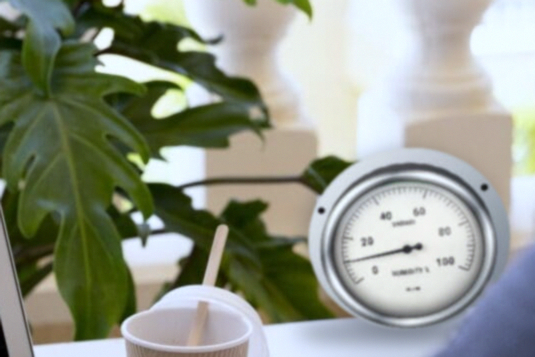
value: 10
